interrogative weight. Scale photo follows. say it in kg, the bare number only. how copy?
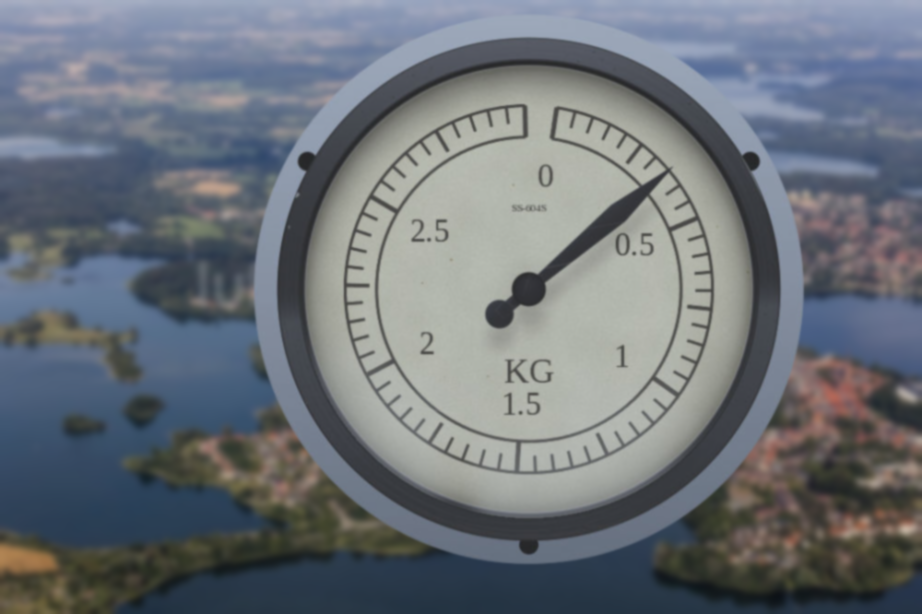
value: 0.35
